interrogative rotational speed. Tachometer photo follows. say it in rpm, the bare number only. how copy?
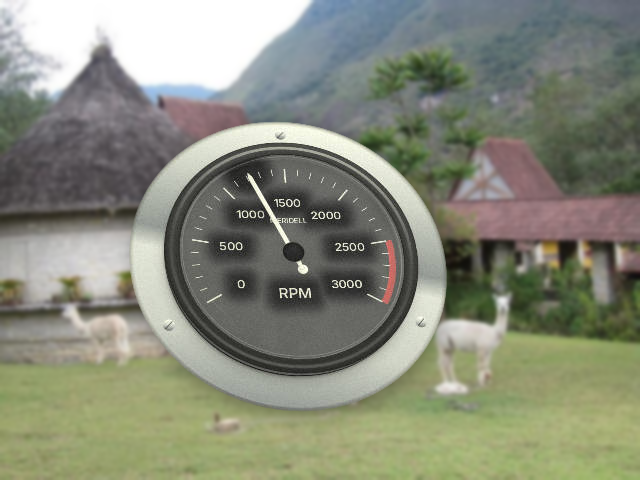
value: 1200
